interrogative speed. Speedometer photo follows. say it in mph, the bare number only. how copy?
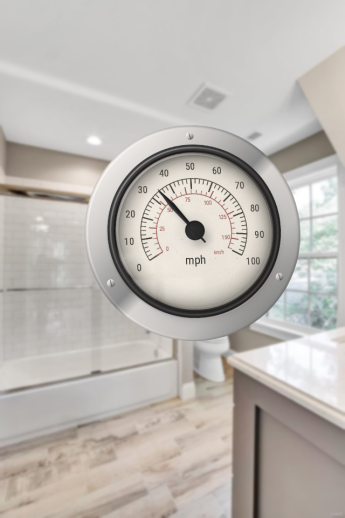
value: 34
